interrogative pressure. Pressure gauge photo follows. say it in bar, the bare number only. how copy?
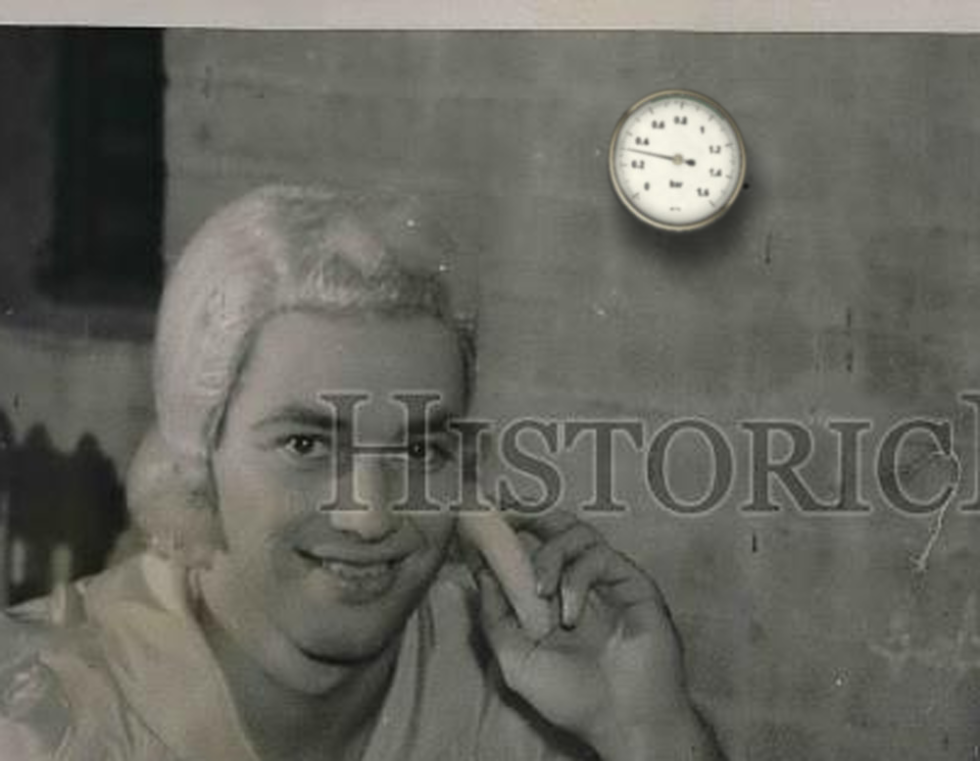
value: 0.3
